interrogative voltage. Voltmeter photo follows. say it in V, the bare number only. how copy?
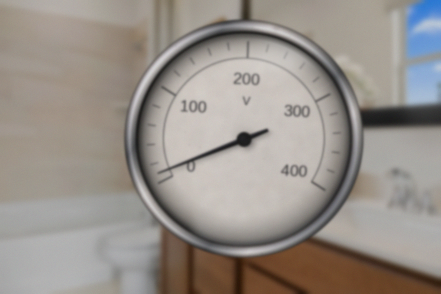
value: 10
